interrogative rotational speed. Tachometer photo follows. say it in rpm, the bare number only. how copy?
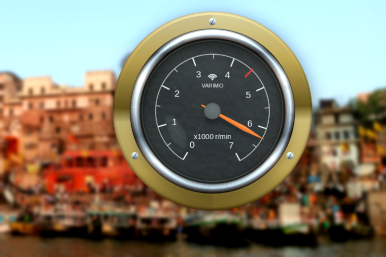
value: 6250
